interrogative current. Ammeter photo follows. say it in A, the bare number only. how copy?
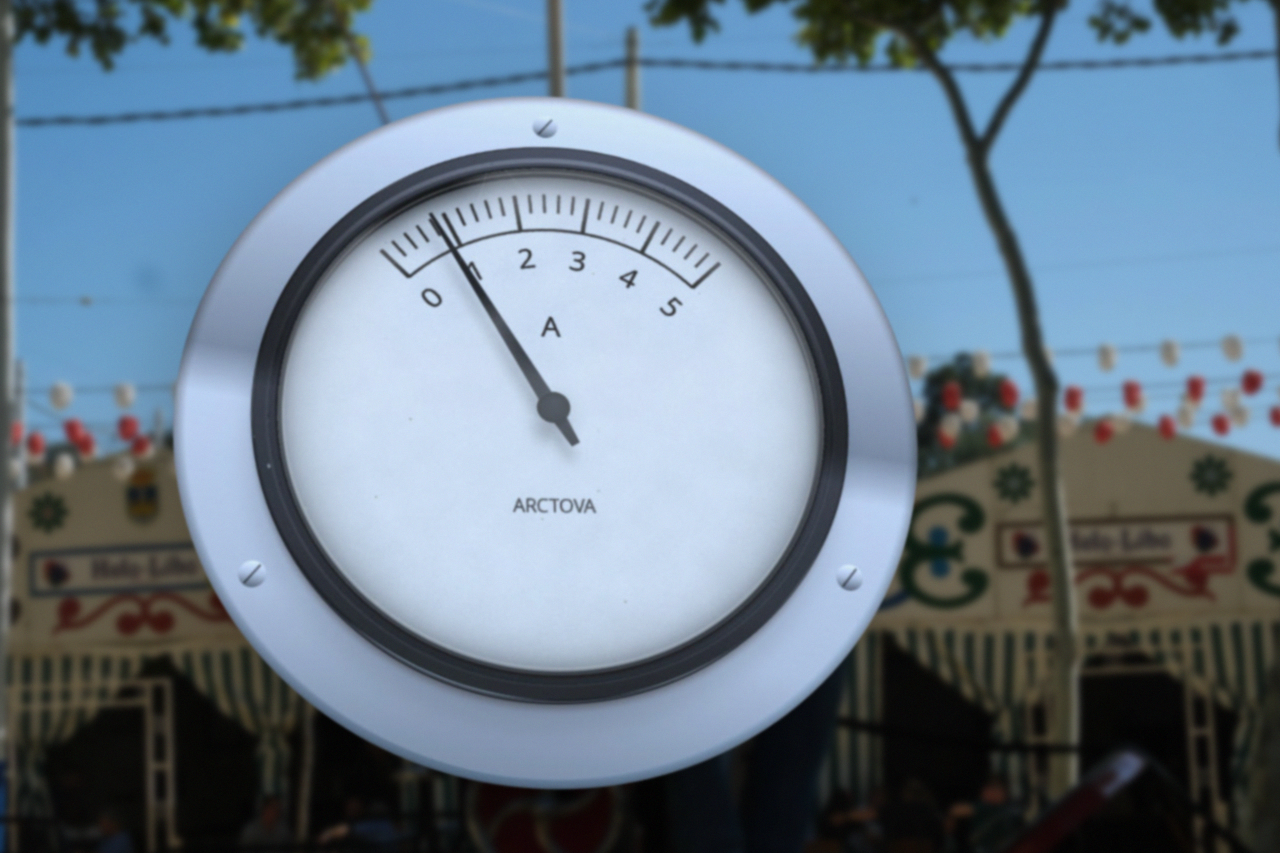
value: 0.8
